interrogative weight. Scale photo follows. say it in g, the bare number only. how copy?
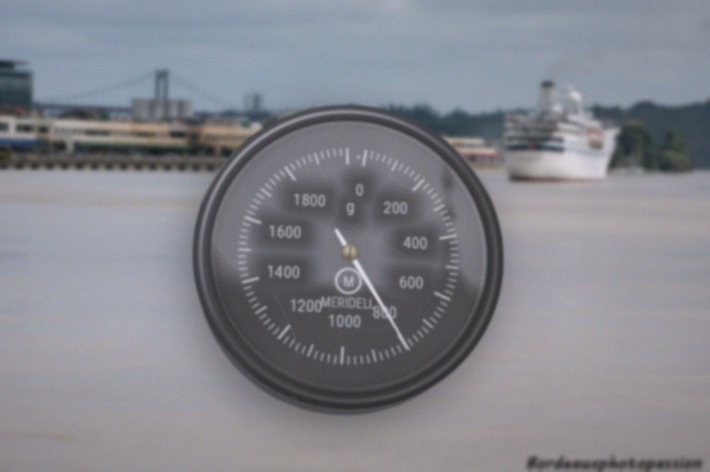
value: 800
